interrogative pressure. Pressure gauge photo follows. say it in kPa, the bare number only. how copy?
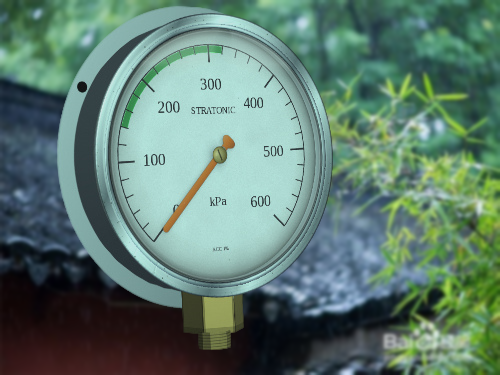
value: 0
